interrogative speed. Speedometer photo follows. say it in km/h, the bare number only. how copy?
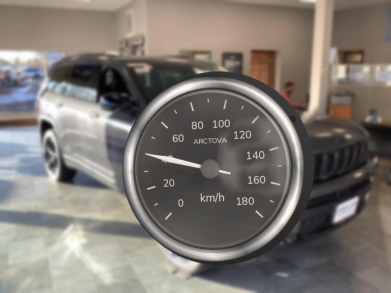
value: 40
